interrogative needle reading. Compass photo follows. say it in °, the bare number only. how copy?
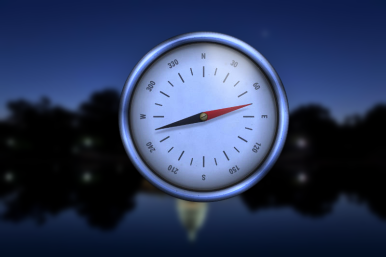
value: 75
